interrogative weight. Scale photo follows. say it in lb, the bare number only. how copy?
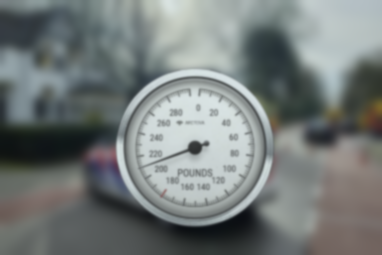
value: 210
